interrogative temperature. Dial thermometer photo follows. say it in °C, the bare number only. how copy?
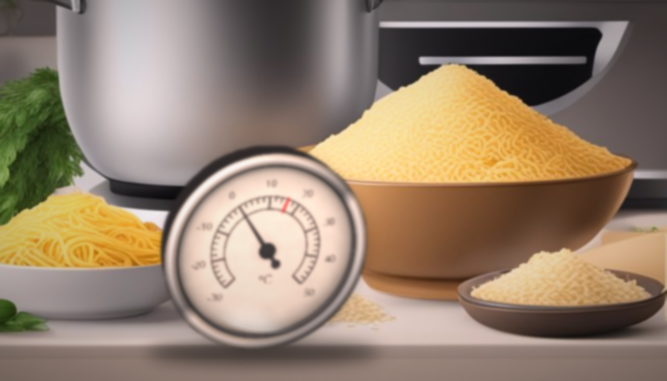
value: 0
